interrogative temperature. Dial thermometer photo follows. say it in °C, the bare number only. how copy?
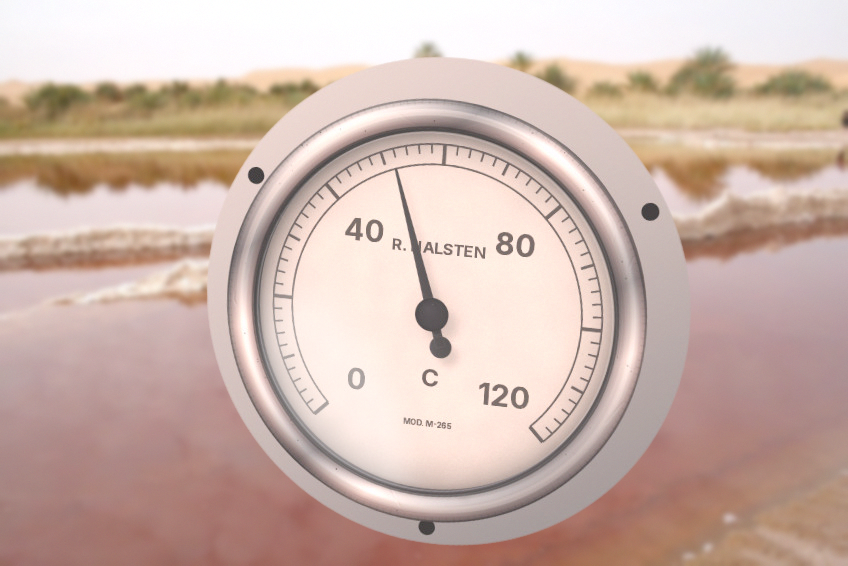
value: 52
